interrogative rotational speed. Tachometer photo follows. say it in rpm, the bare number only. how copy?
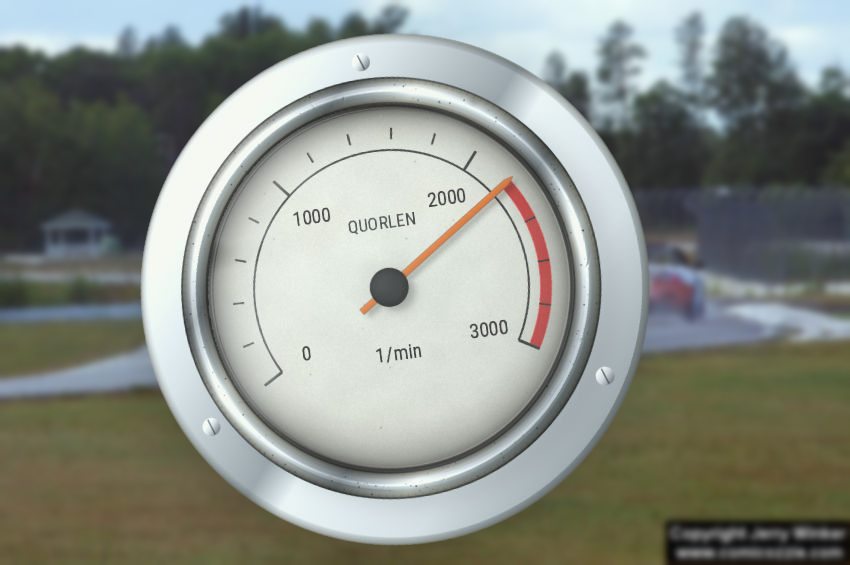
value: 2200
